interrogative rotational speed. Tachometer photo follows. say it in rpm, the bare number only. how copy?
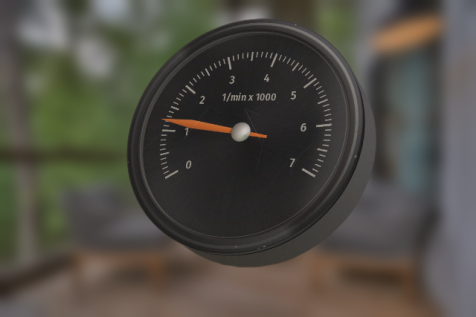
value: 1200
